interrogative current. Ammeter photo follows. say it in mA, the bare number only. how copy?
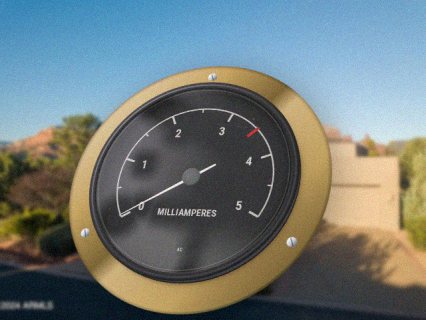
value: 0
